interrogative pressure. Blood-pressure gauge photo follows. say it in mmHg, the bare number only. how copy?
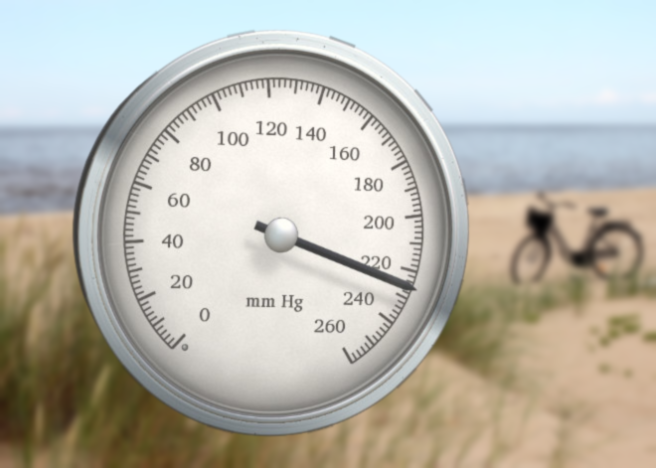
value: 226
